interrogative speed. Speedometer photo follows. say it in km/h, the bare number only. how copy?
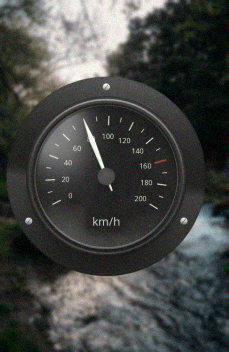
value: 80
